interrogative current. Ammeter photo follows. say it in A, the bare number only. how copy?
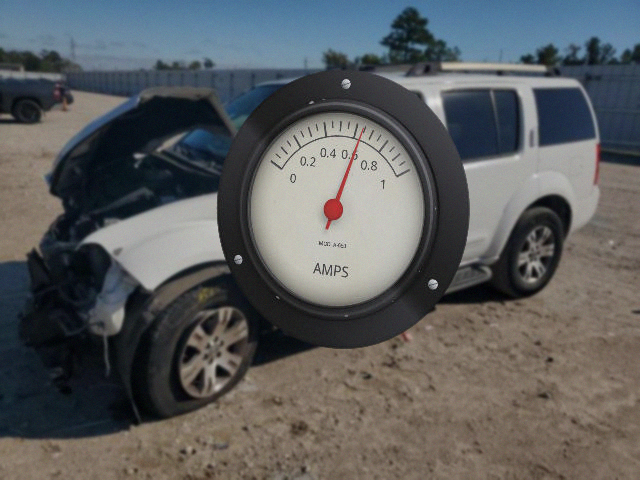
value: 0.65
